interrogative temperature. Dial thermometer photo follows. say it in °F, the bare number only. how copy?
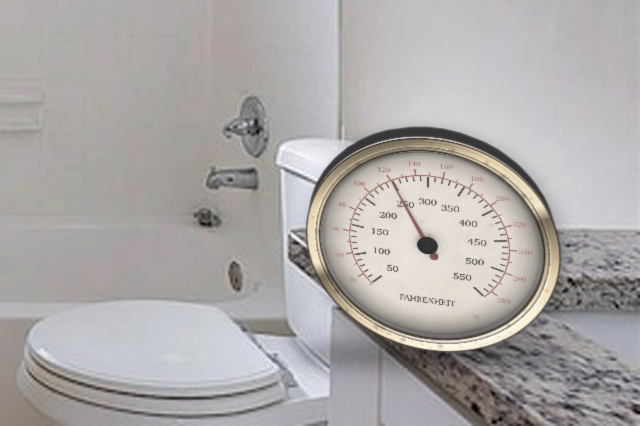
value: 250
